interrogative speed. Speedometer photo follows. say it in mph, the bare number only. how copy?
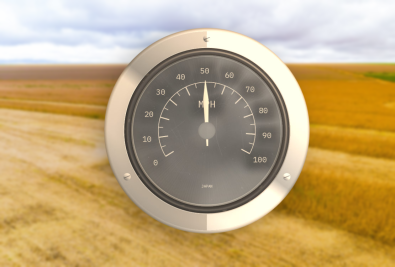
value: 50
